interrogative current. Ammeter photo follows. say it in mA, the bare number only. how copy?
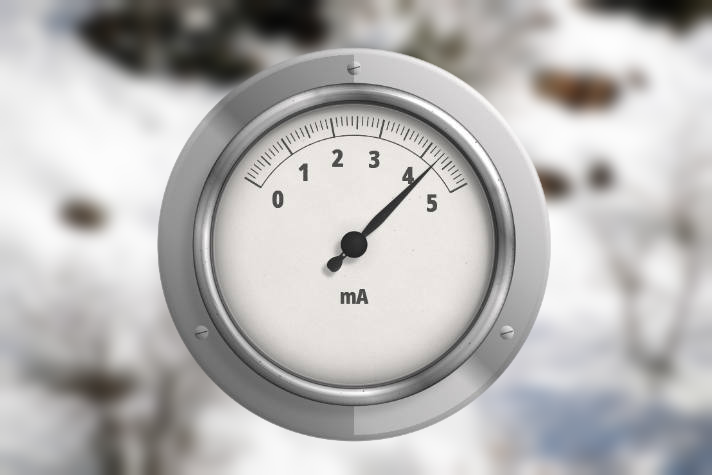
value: 4.3
